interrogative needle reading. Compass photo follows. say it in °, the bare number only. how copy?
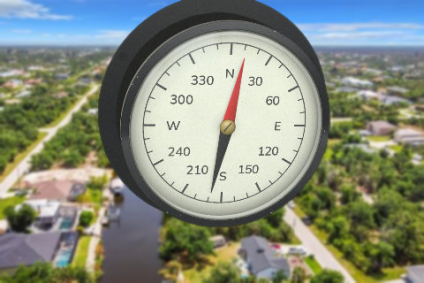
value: 10
